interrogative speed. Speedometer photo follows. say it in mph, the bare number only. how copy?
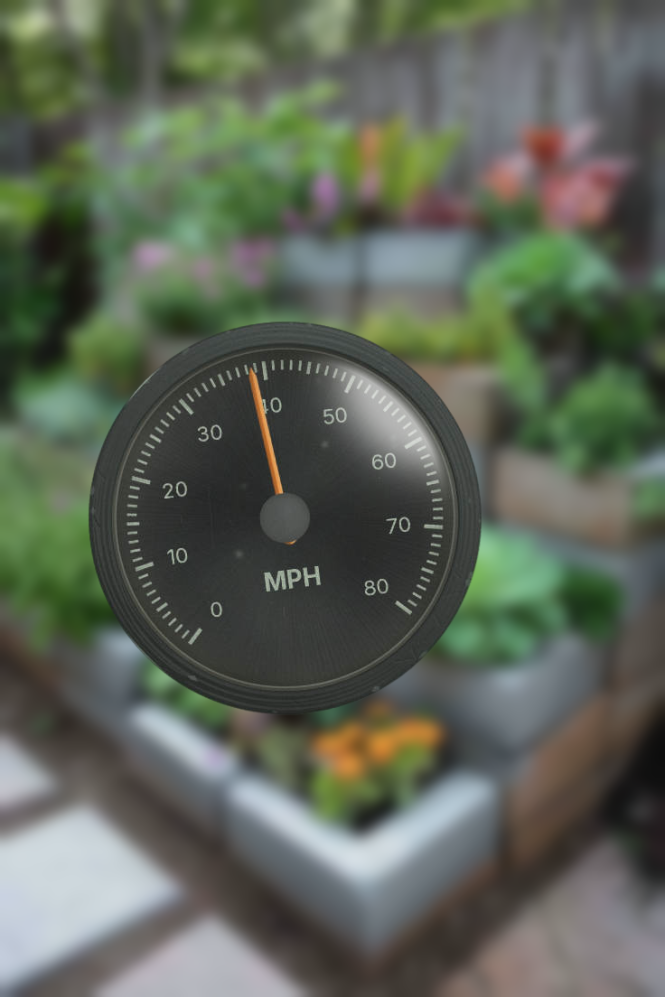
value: 38.5
